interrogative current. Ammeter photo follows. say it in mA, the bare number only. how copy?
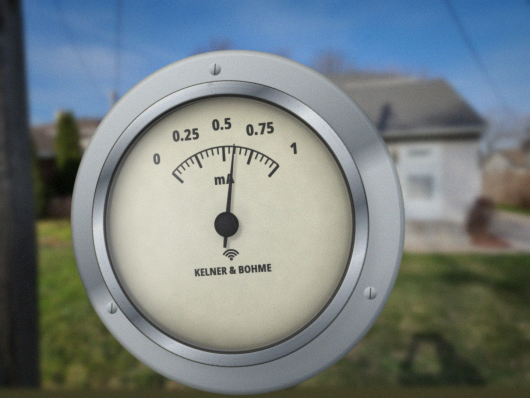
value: 0.6
